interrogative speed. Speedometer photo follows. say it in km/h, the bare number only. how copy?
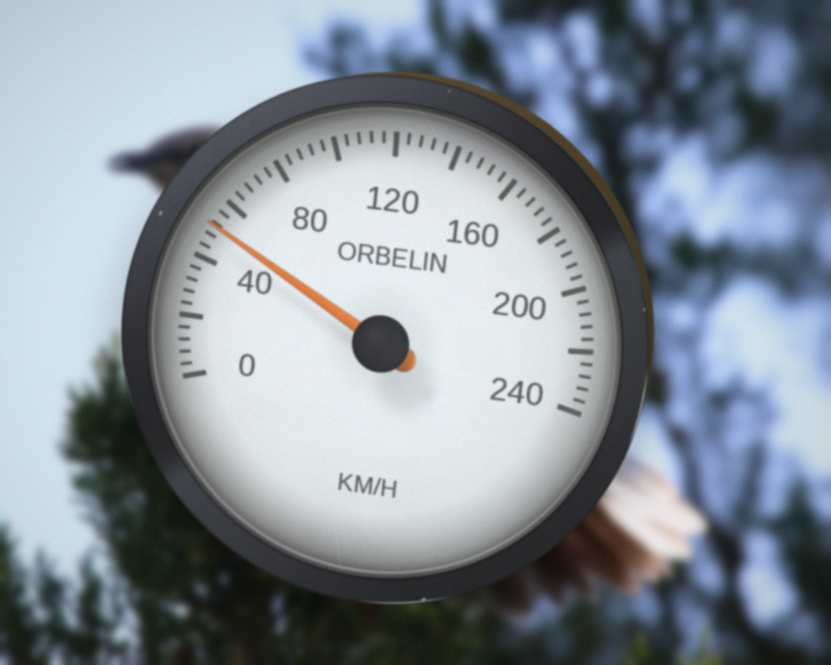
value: 52
